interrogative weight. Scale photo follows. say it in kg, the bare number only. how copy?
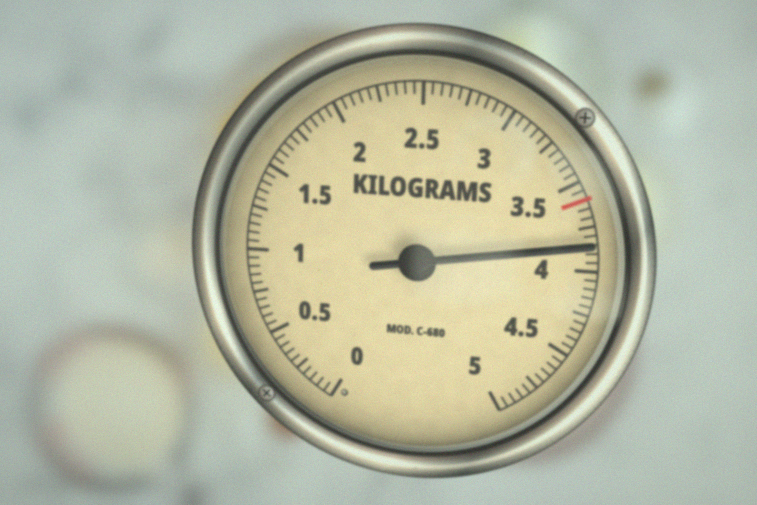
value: 3.85
